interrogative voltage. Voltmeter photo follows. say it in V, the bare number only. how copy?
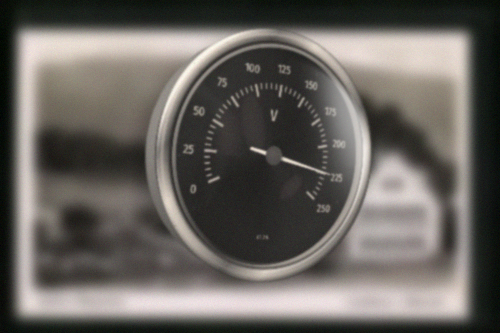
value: 225
